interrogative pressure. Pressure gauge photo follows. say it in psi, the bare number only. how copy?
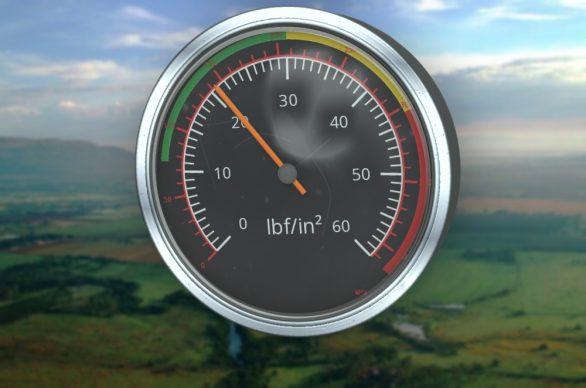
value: 21
